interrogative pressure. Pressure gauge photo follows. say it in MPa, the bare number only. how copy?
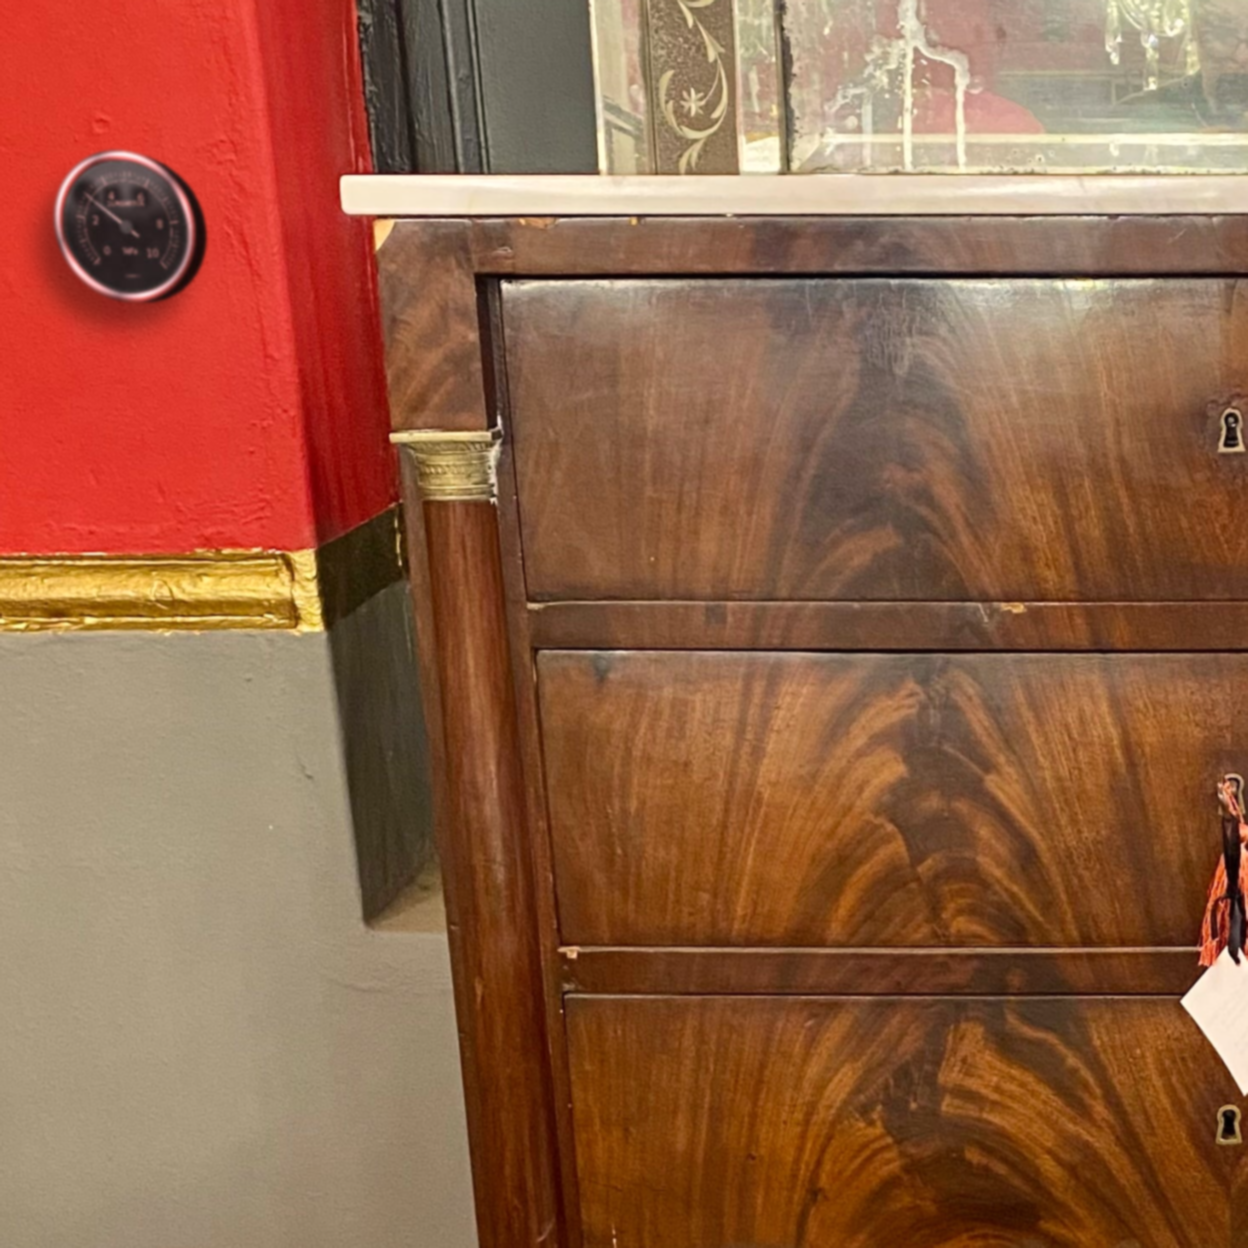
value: 3
